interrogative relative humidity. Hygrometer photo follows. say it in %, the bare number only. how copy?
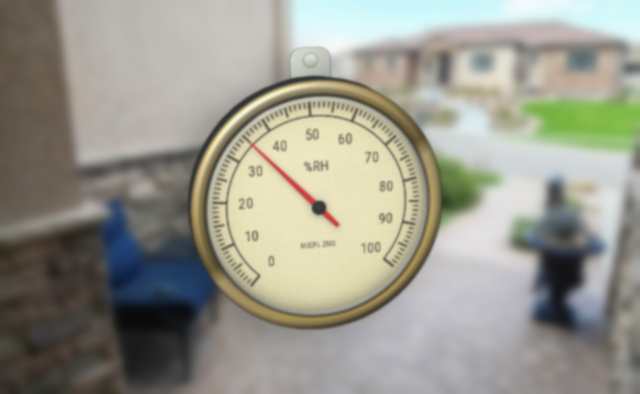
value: 35
